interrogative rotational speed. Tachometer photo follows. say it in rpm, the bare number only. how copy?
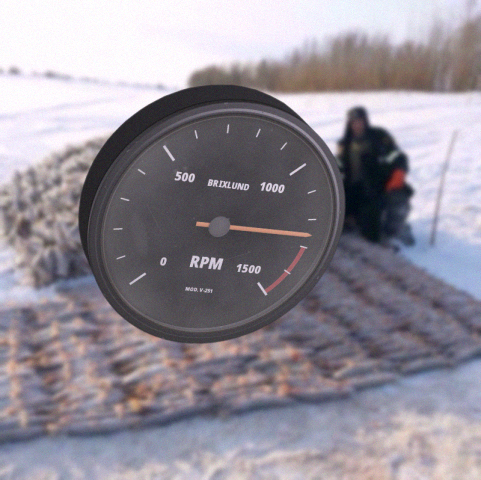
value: 1250
